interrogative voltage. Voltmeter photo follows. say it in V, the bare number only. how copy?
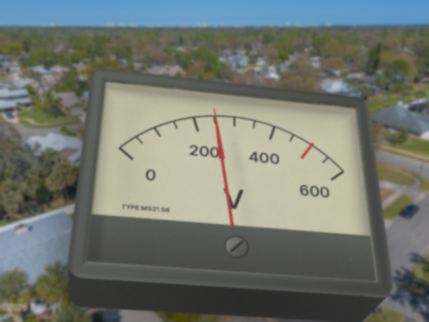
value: 250
